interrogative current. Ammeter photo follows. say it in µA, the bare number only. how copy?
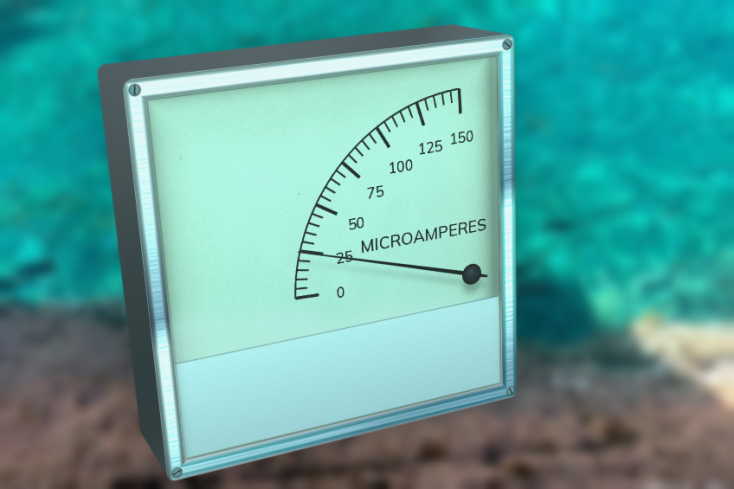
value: 25
